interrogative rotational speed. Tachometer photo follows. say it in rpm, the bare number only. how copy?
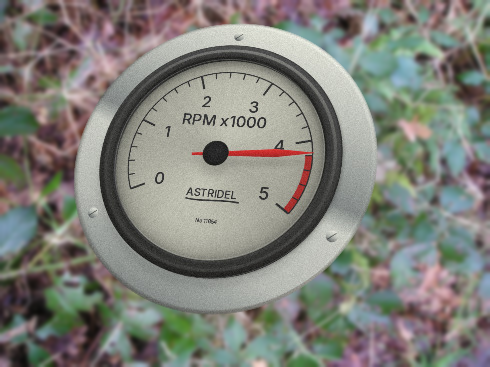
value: 4200
